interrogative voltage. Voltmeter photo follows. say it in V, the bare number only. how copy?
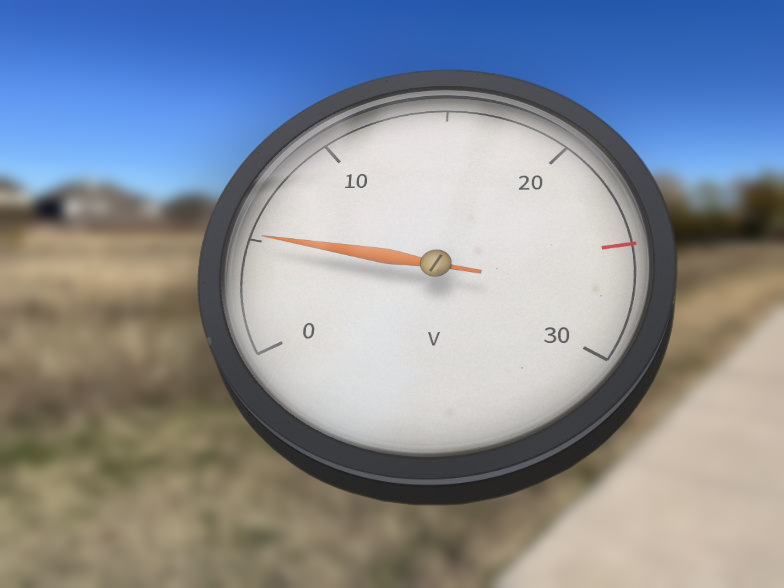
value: 5
